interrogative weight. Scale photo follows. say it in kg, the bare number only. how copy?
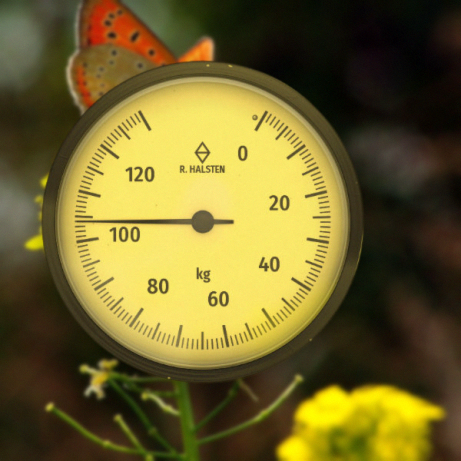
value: 104
